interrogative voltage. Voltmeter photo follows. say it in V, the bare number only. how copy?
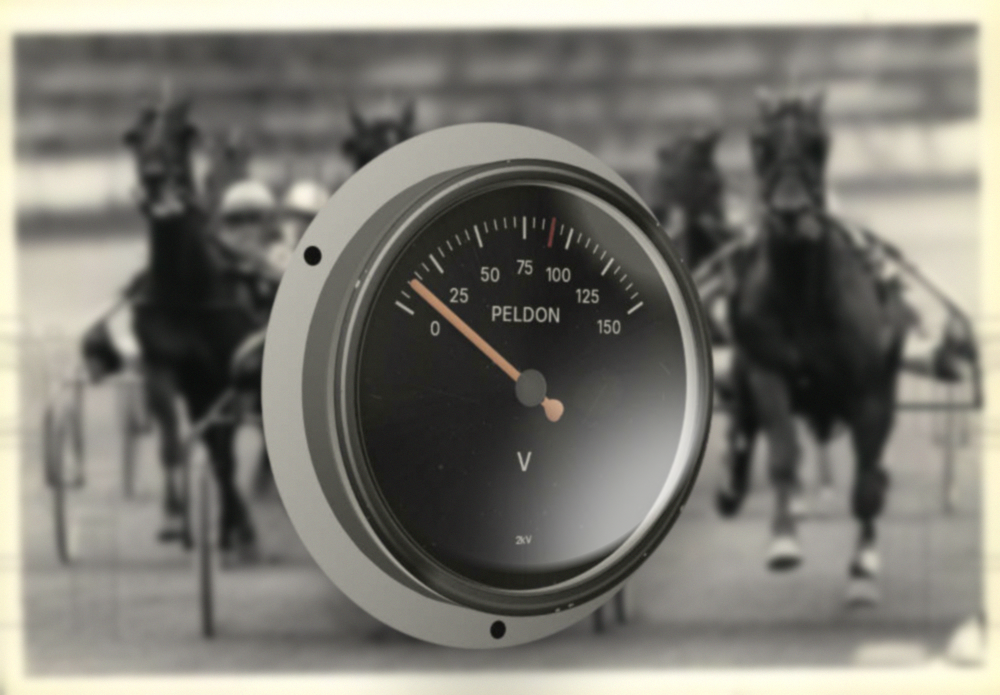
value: 10
